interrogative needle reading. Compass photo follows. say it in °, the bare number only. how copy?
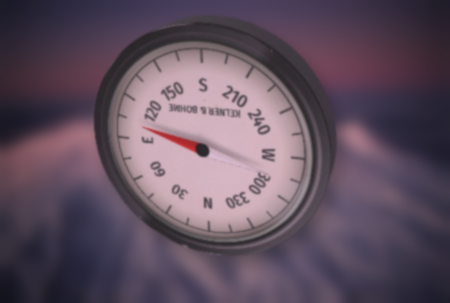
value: 105
